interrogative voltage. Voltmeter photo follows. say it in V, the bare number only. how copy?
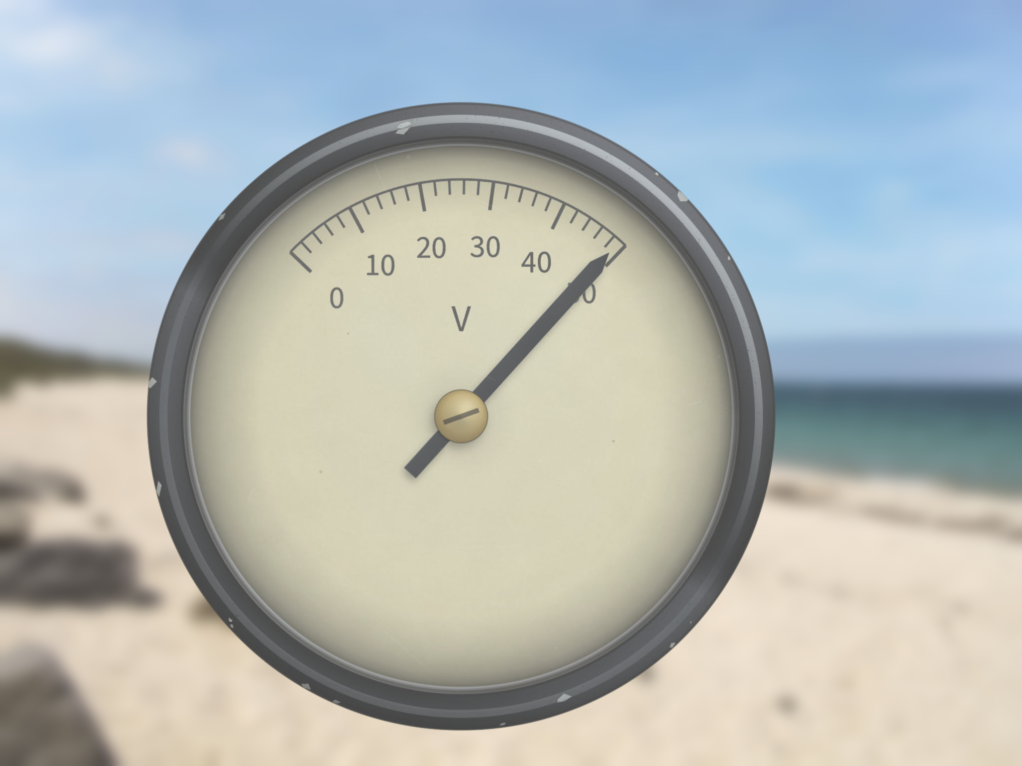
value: 49
